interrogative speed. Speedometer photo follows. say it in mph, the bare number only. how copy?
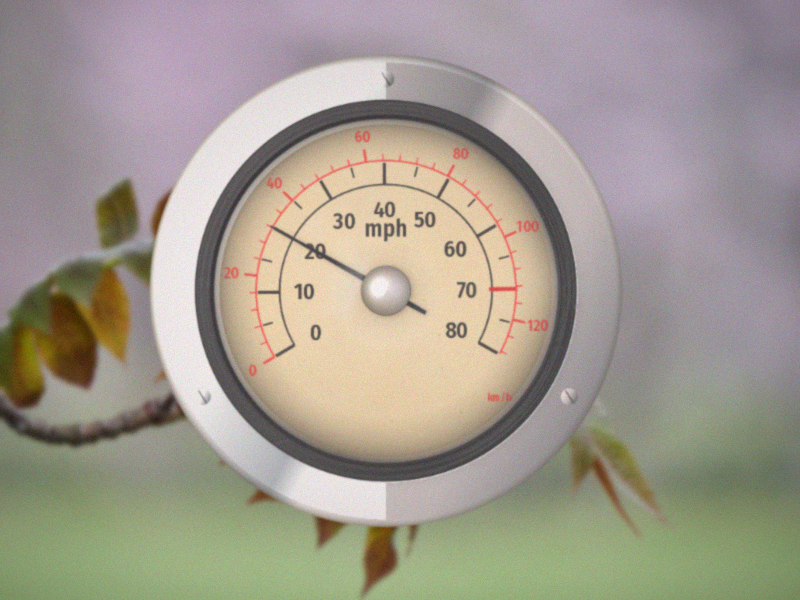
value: 20
